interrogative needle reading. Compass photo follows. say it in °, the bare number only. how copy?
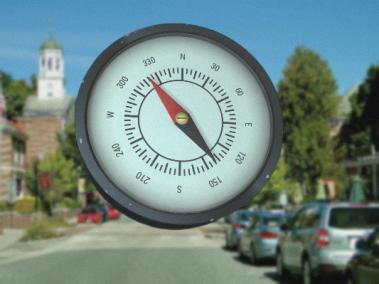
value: 320
